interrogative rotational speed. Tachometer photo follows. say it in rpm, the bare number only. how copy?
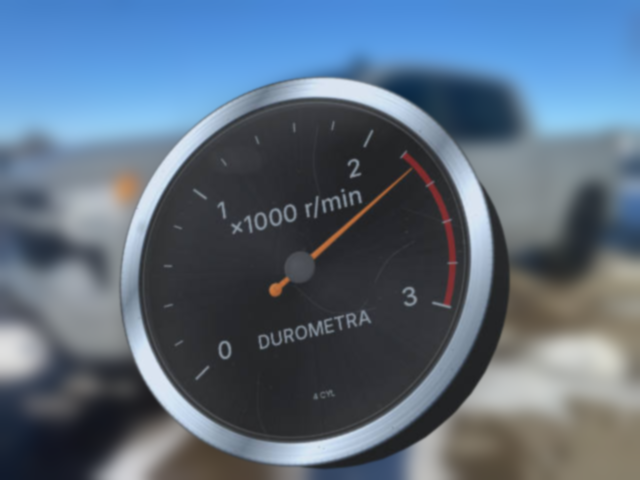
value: 2300
